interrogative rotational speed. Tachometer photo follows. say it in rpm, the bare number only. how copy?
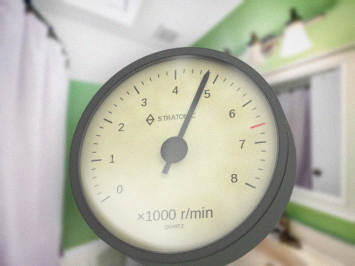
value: 4800
